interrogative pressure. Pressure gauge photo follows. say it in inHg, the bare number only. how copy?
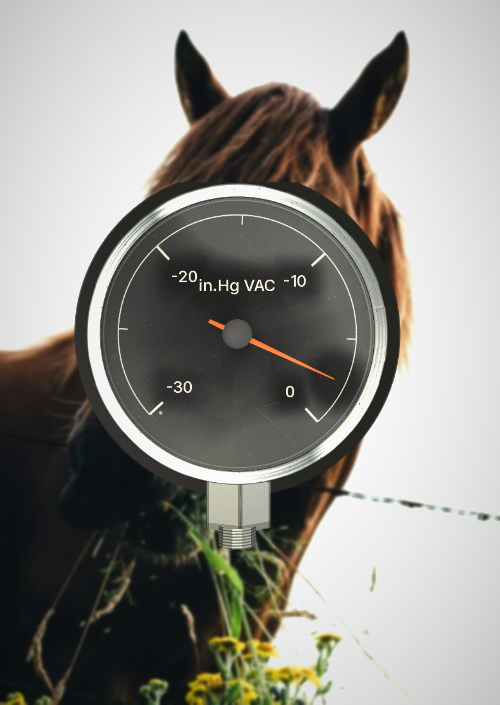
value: -2.5
